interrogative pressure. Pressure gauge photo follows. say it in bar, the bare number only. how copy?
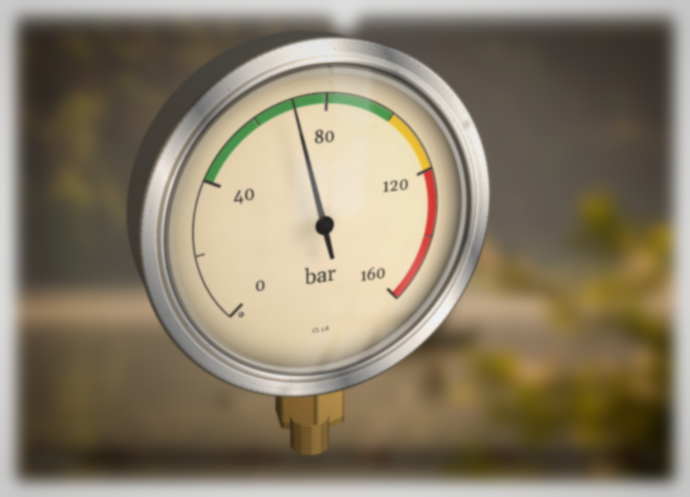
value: 70
